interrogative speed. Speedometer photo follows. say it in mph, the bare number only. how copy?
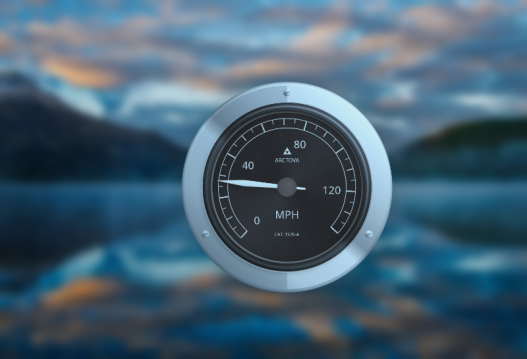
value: 27.5
